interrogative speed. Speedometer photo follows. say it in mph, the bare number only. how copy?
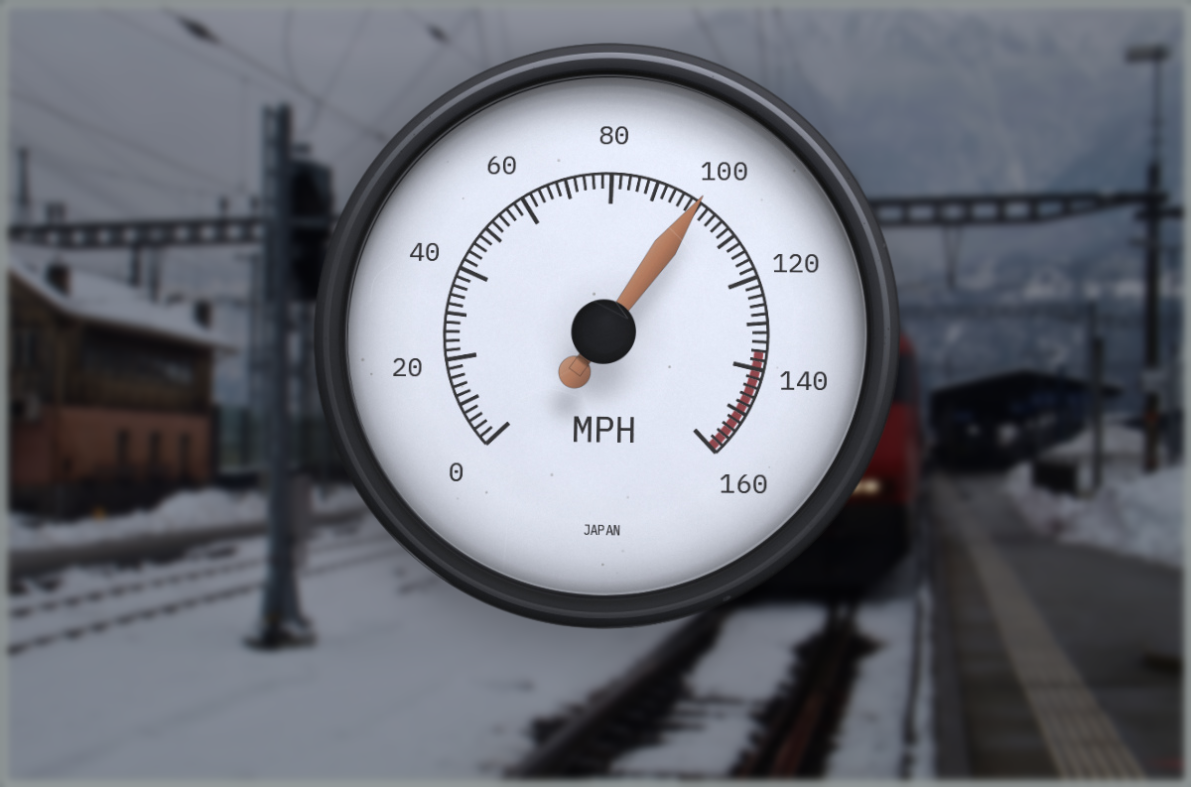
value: 100
